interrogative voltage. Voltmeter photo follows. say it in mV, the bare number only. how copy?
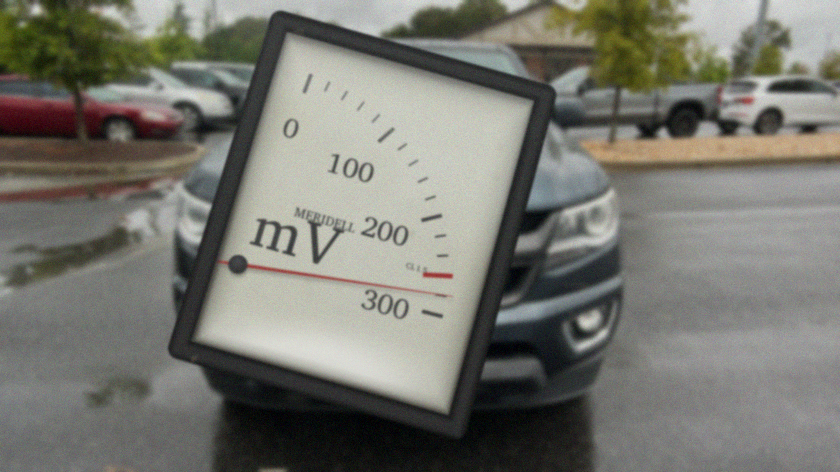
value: 280
